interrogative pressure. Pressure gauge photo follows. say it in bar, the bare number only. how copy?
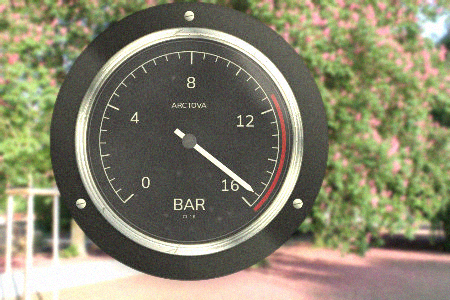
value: 15.5
